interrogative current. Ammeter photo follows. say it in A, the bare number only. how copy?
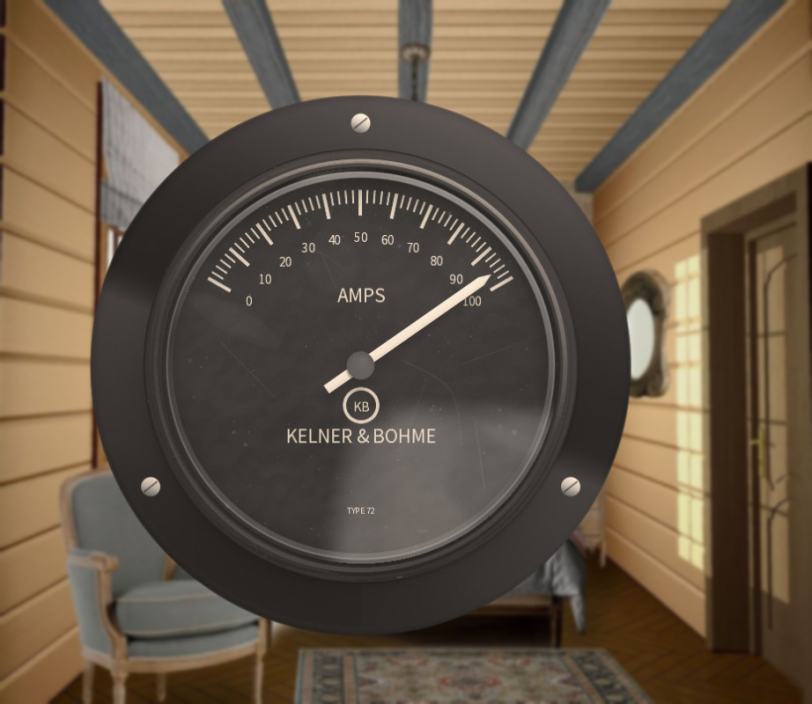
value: 96
